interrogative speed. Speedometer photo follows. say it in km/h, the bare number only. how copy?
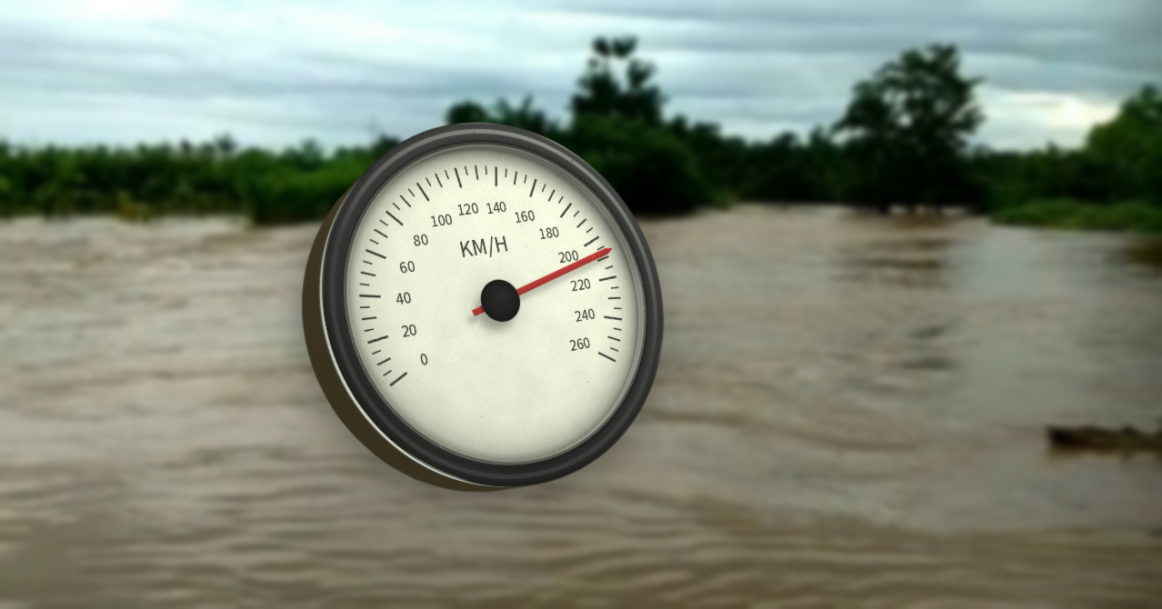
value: 207.5
